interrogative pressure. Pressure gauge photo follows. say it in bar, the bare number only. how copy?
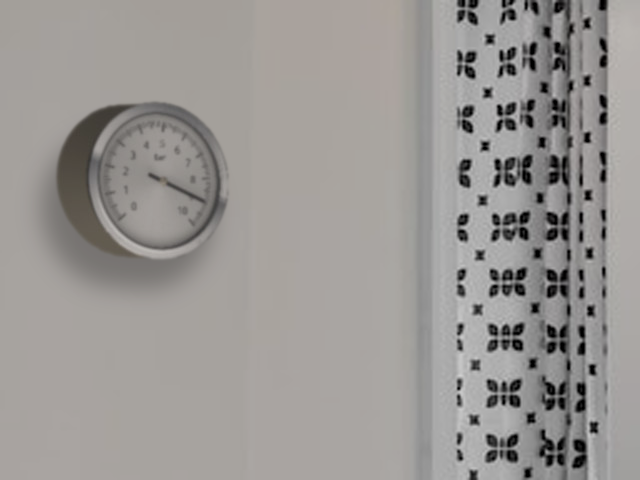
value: 9
